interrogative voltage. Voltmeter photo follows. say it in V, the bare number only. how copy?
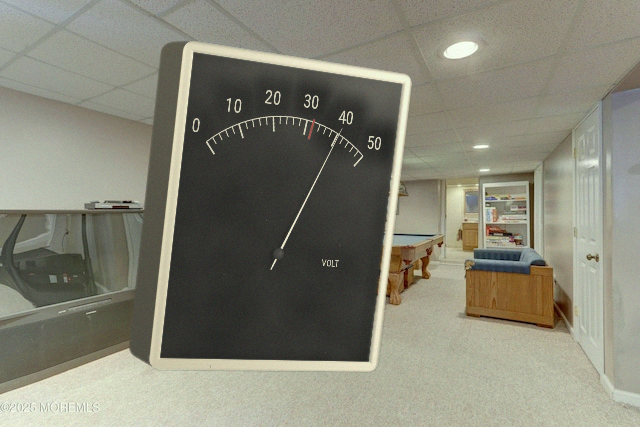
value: 40
